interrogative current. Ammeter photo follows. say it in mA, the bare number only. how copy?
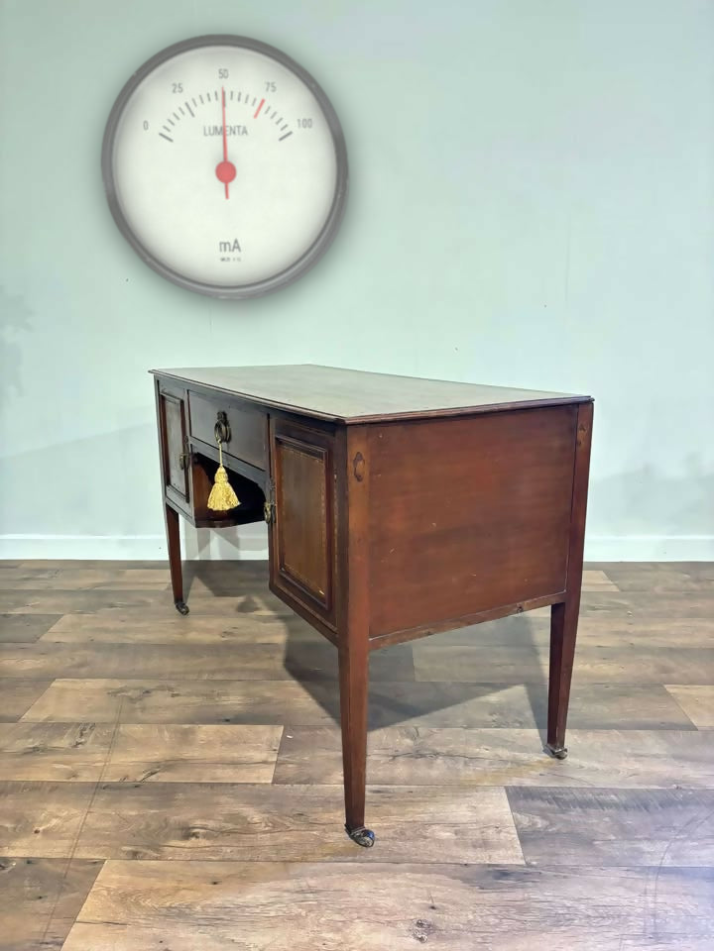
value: 50
